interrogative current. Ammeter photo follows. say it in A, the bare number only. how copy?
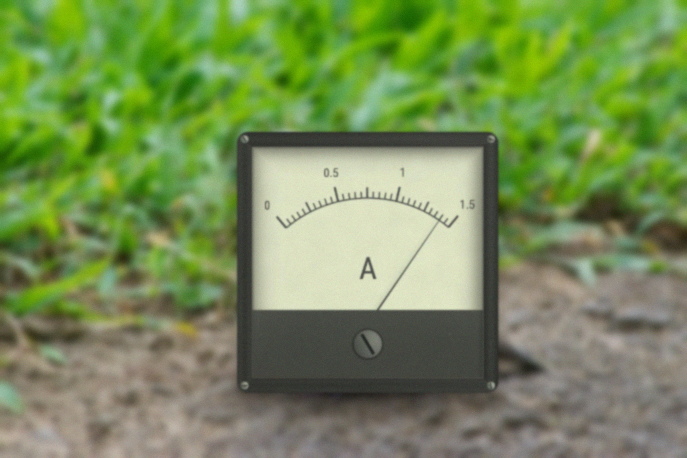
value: 1.4
